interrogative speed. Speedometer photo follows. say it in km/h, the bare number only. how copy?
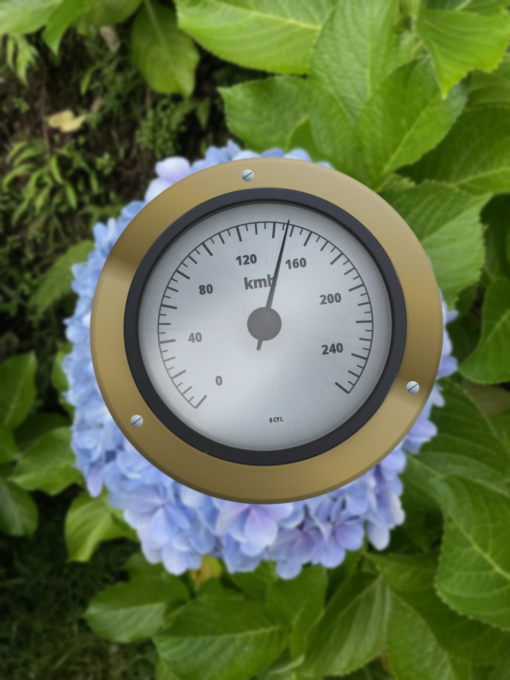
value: 147.5
